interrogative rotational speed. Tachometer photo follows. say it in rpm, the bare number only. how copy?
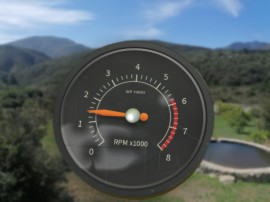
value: 1400
